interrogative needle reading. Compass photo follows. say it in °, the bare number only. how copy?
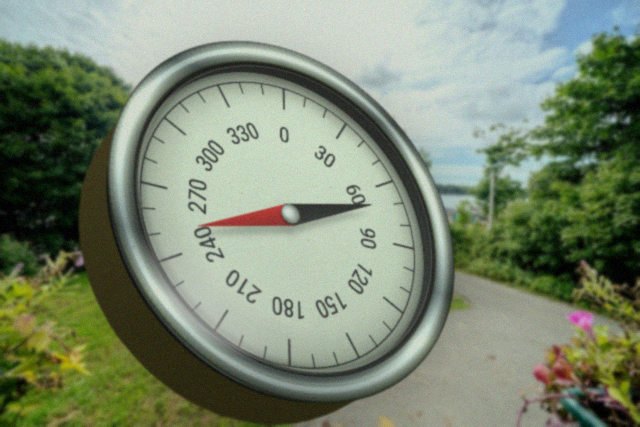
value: 250
